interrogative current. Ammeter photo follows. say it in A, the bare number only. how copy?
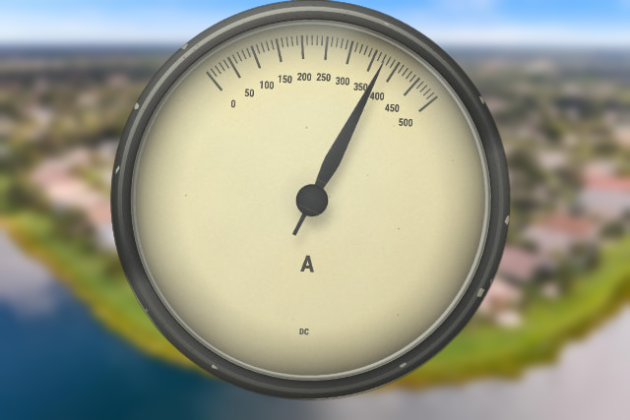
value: 370
